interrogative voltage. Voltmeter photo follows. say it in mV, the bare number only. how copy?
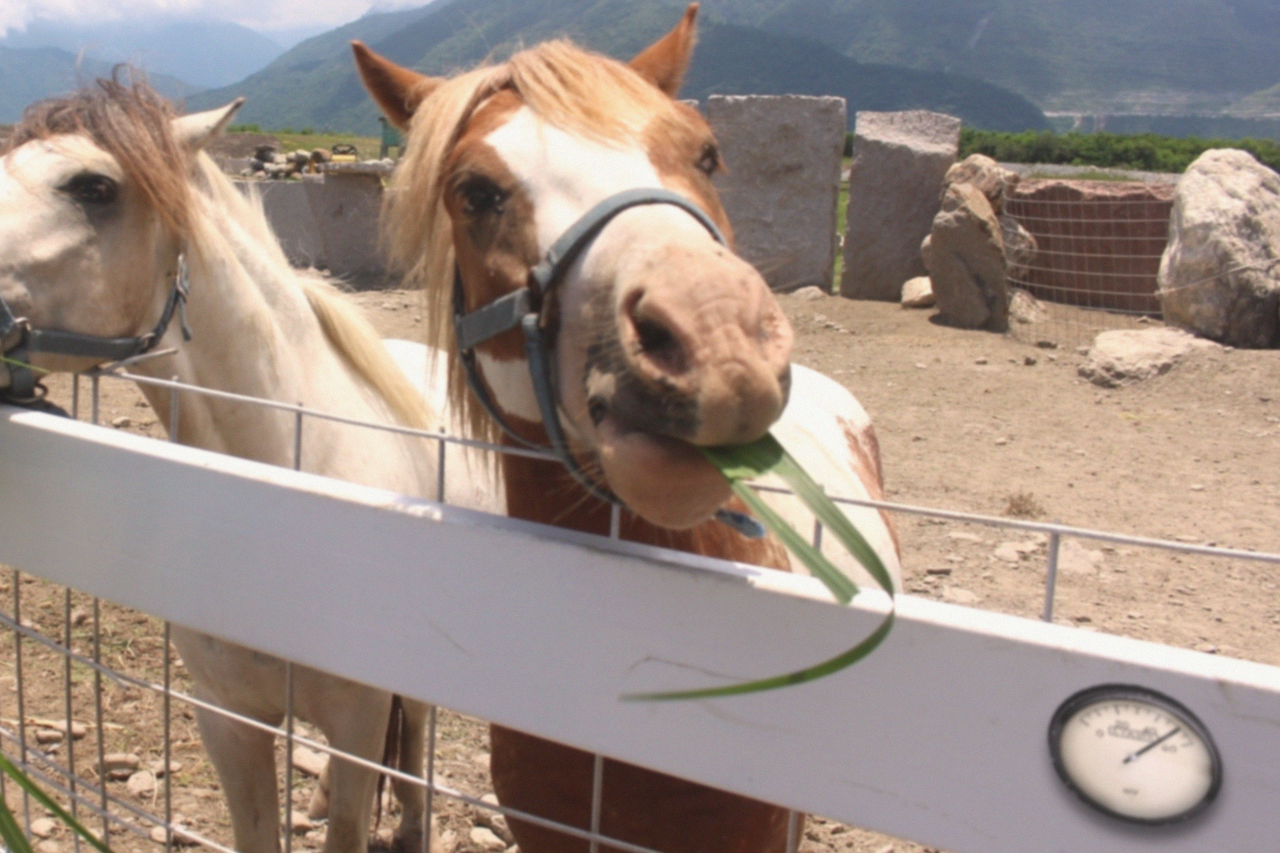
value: 50
